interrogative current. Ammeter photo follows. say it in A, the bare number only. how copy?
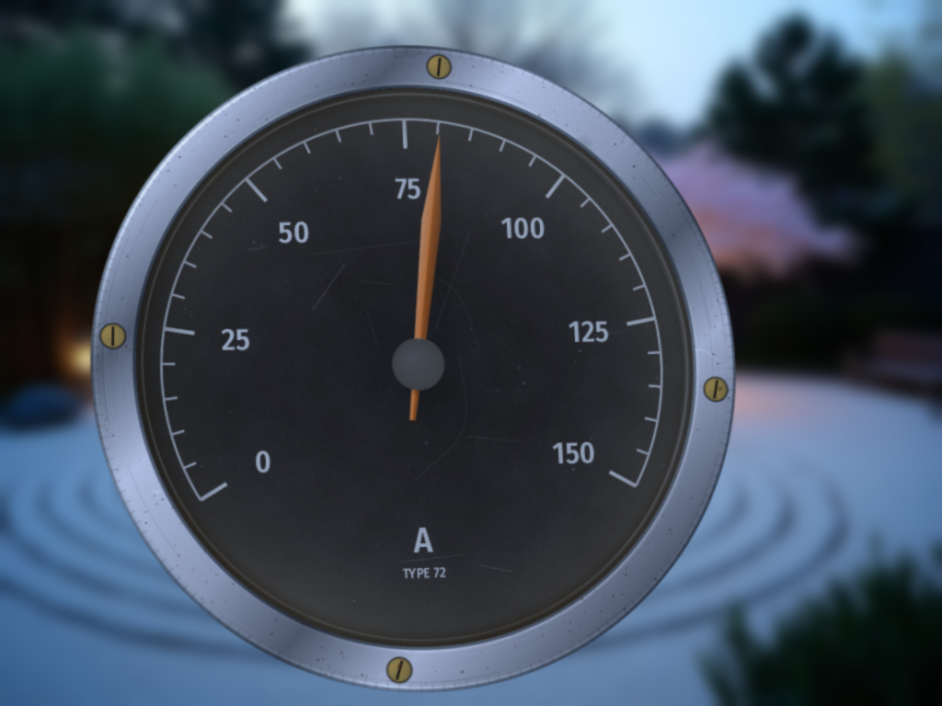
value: 80
